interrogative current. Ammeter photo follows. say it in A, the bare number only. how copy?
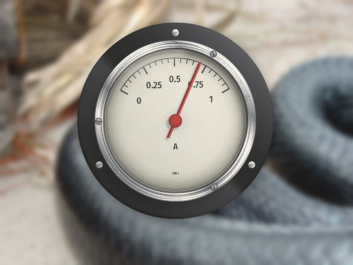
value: 0.7
